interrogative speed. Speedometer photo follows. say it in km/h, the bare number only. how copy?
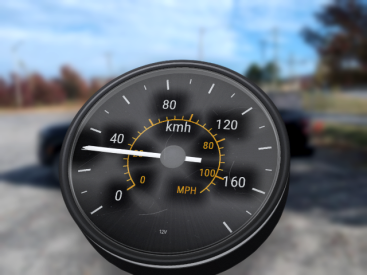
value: 30
